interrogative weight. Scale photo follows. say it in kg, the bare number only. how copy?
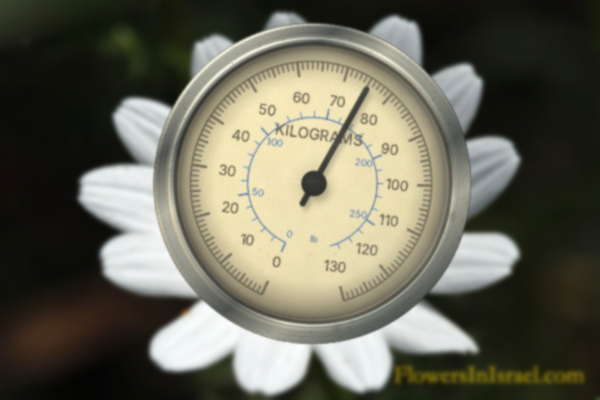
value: 75
